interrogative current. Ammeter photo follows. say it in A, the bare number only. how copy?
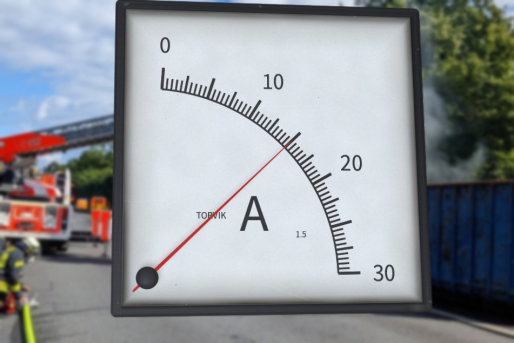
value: 15
